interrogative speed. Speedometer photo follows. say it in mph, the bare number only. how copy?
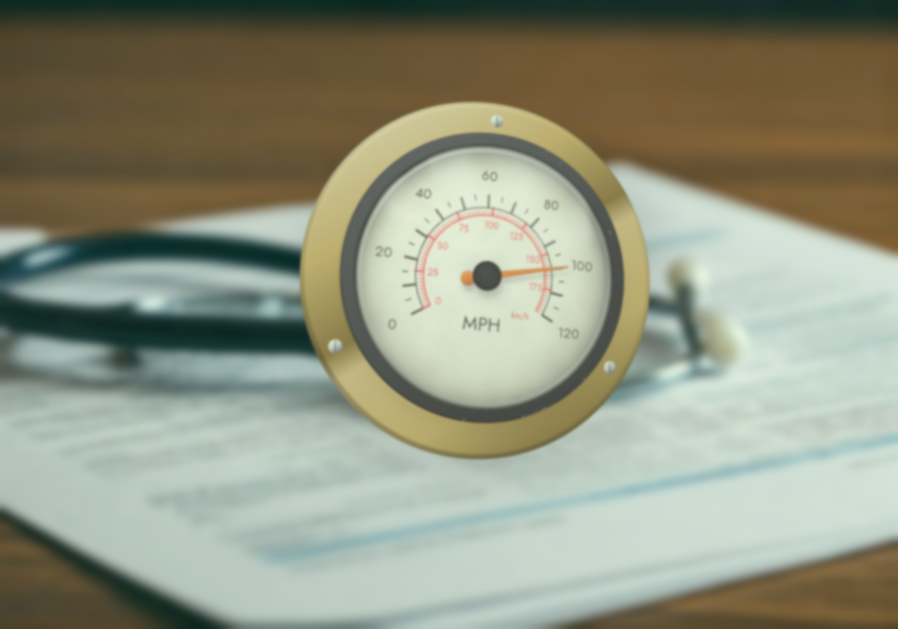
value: 100
